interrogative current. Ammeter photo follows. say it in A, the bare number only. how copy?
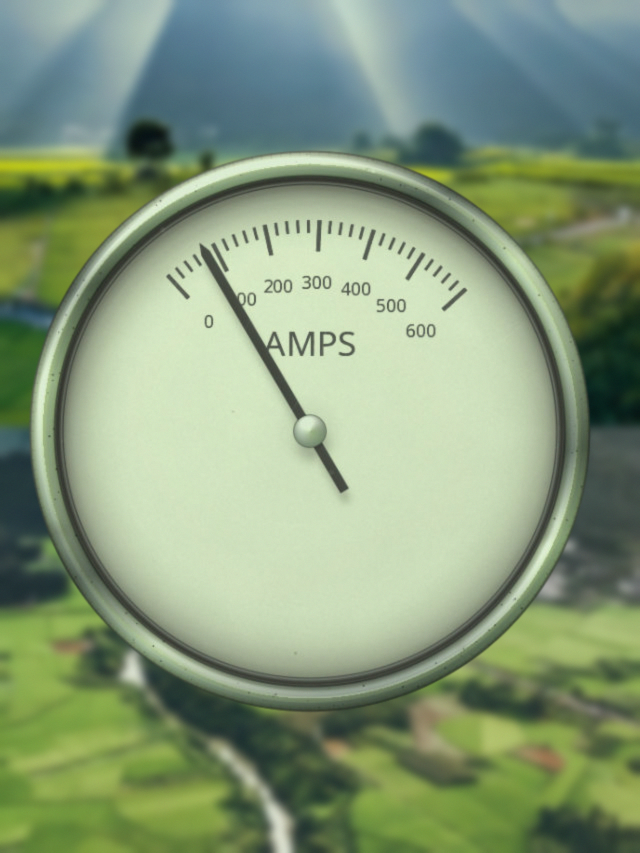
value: 80
